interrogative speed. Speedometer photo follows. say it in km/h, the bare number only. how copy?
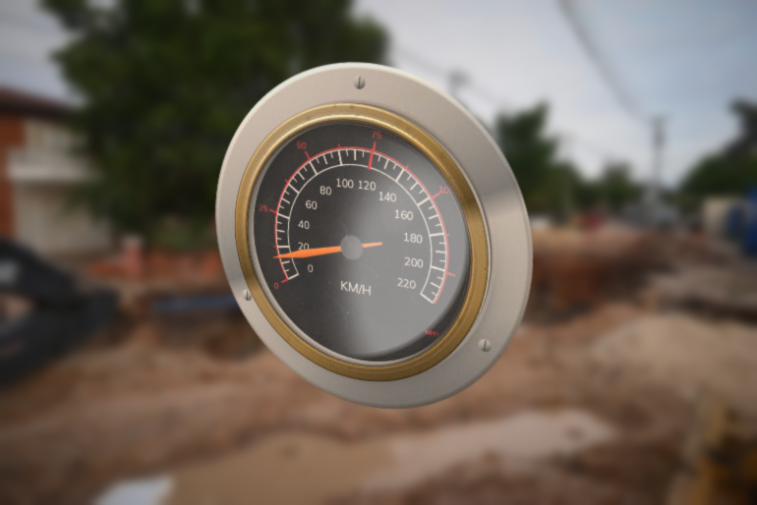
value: 15
